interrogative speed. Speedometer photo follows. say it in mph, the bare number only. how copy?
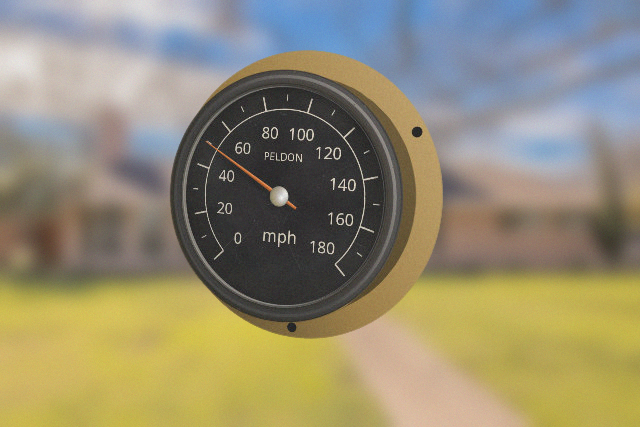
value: 50
